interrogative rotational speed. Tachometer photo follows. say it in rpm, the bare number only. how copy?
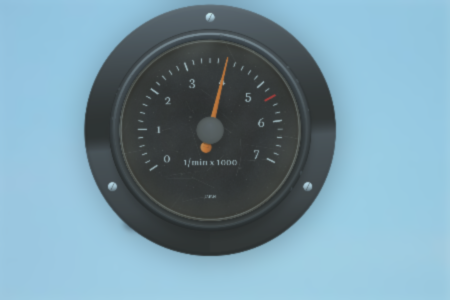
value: 4000
